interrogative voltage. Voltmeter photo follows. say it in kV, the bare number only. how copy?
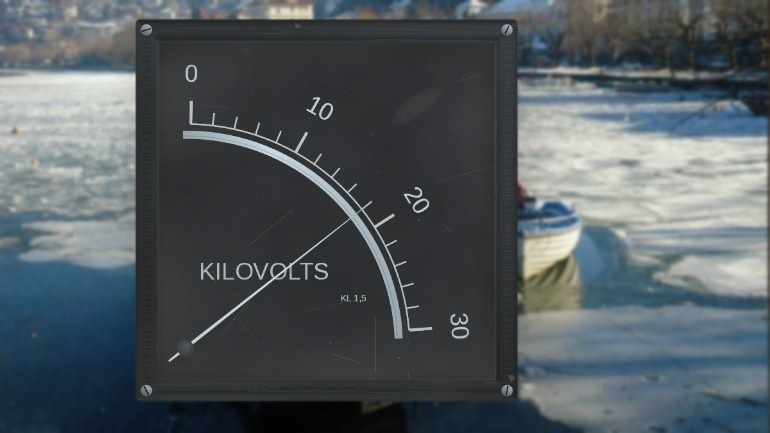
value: 18
